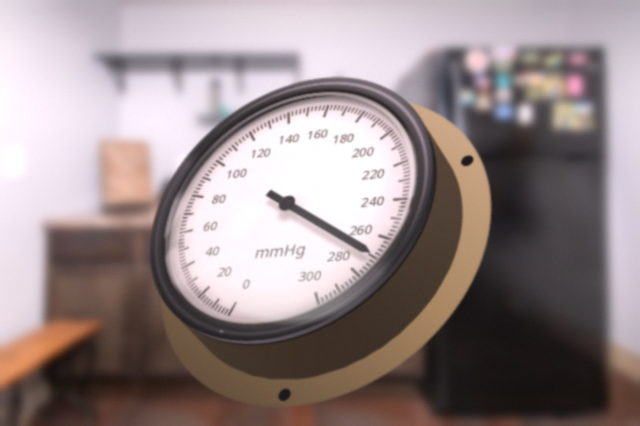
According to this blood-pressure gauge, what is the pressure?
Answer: 270 mmHg
